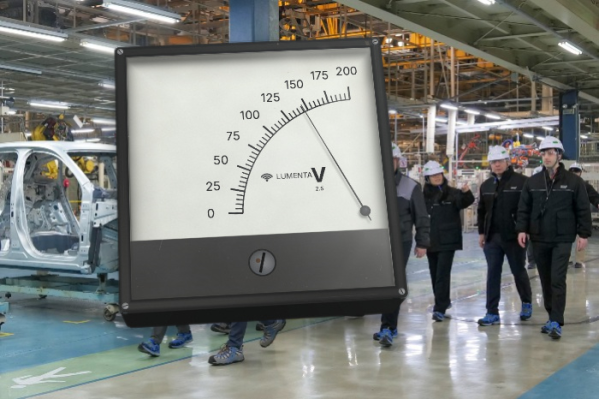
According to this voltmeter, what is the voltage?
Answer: 145 V
